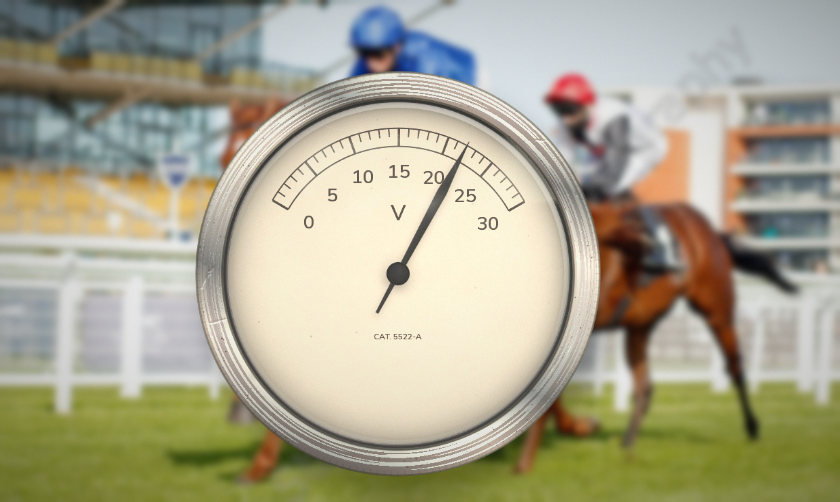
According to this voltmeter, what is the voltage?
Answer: 22 V
